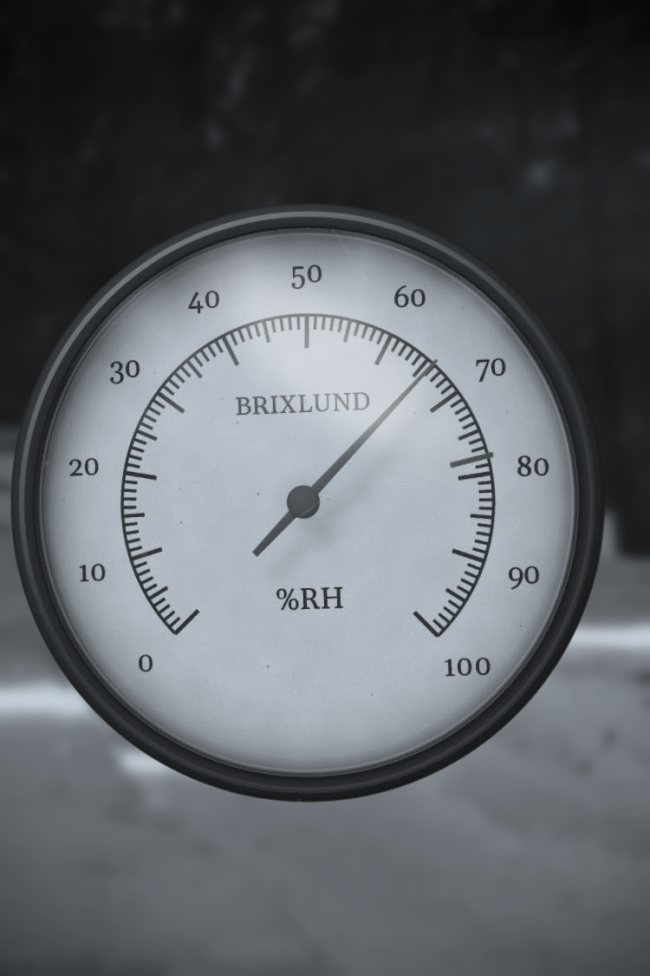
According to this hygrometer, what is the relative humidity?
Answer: 66 %
